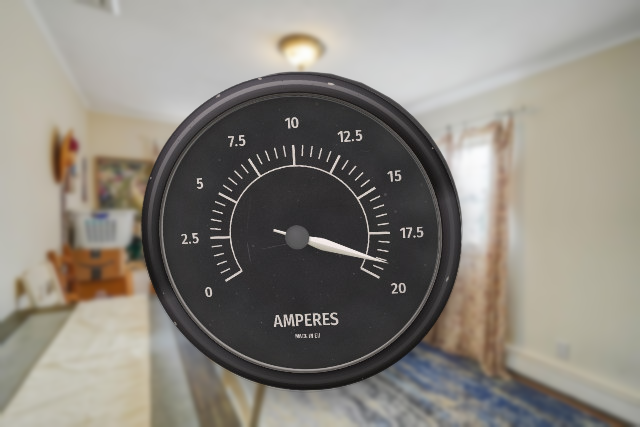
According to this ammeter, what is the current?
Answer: 19 A
